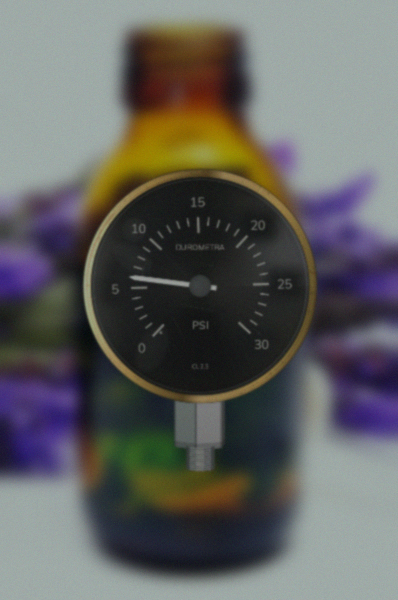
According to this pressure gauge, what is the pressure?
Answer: 6 psi
